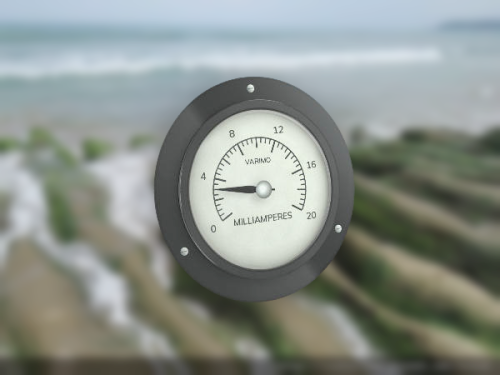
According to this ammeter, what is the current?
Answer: 3 mA
